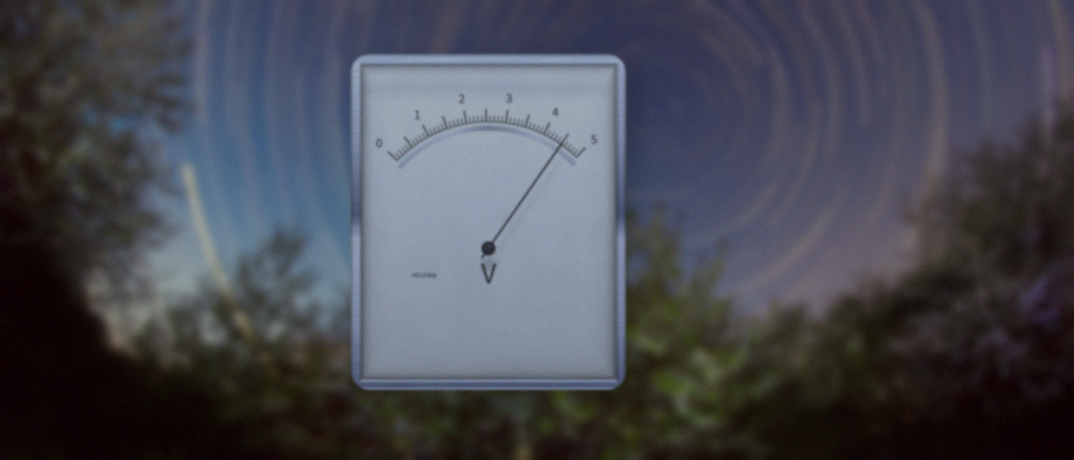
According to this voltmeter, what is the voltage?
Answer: 4.5 V
